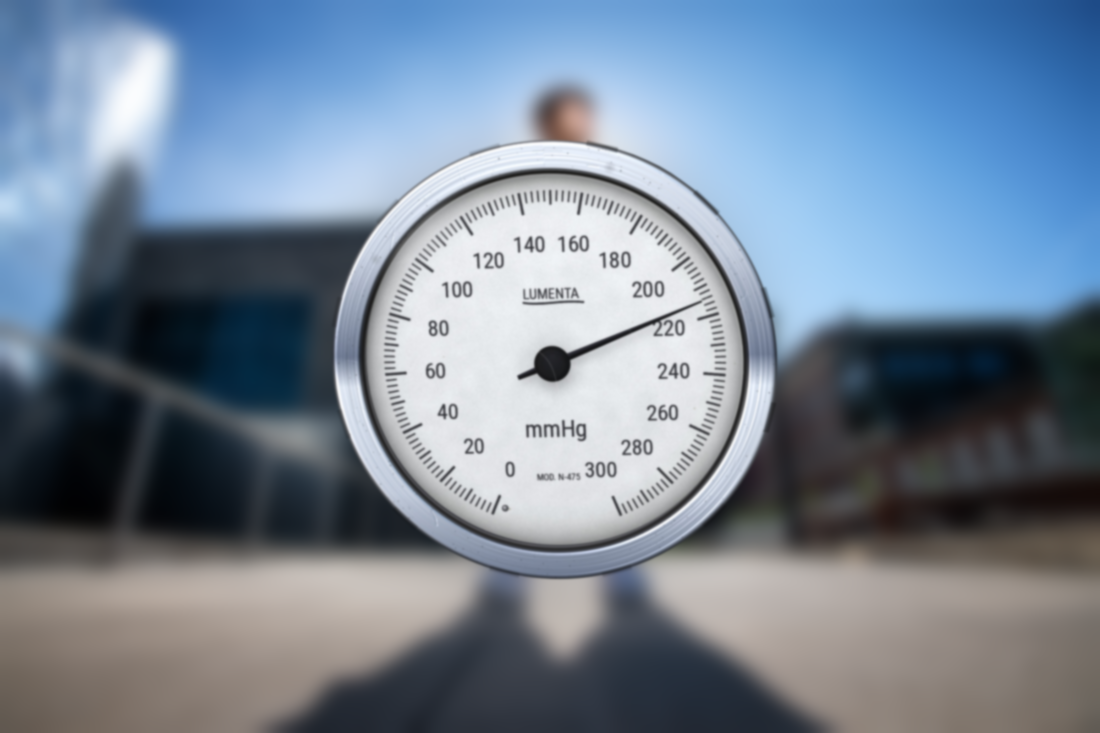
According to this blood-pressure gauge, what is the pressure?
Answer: 214 mmHg
